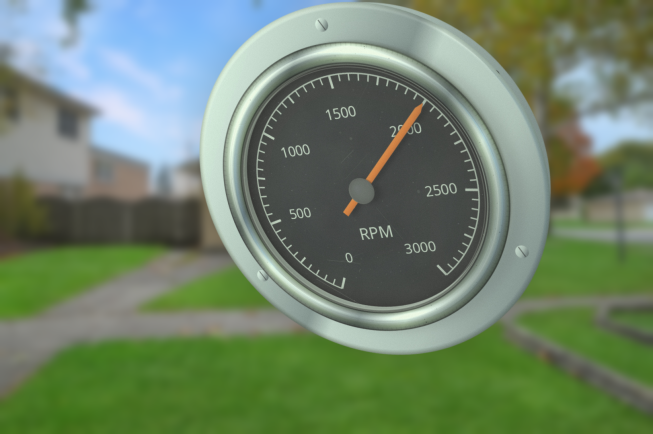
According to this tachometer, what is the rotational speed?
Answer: 2000 rpm
